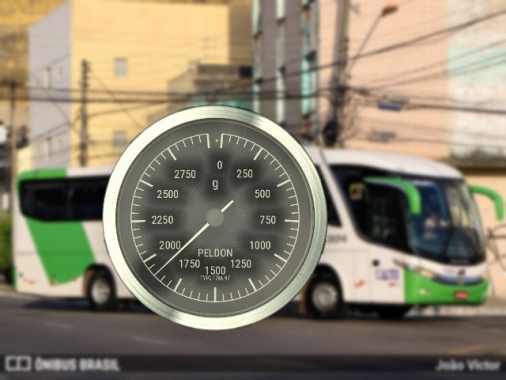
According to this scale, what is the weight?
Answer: 1900 g
